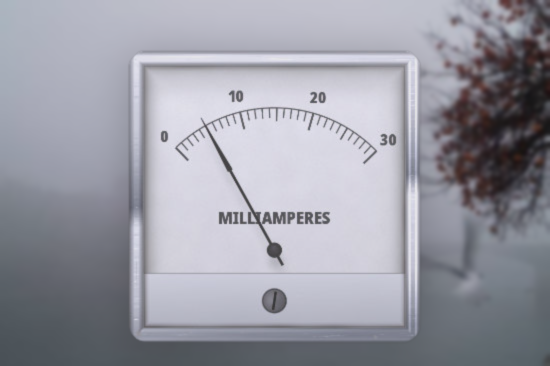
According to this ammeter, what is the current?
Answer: 5 mA
